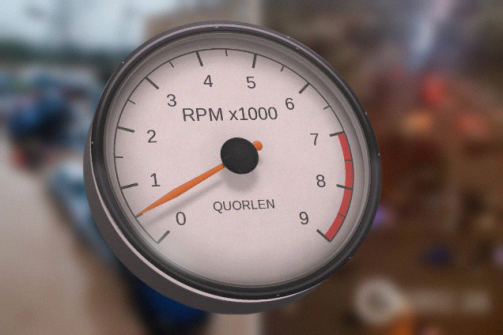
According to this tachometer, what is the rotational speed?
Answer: 500 rpm
